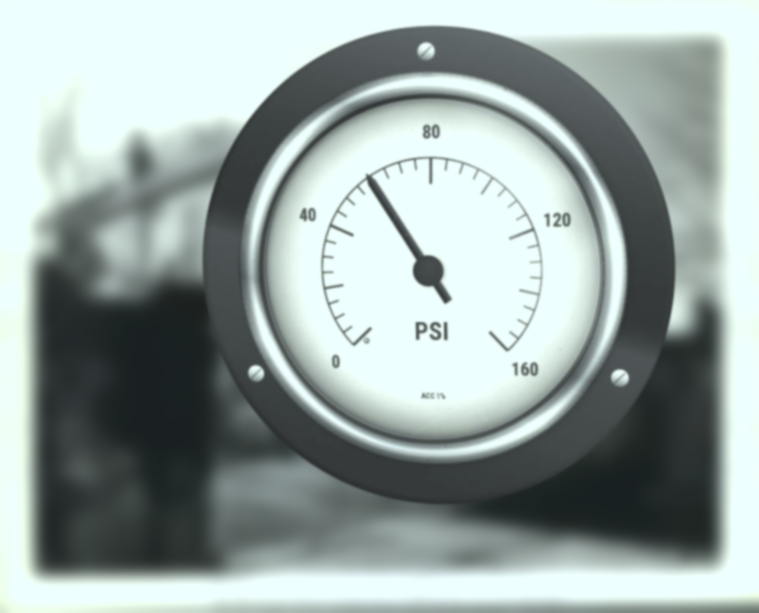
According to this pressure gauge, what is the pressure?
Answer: 60 psi
